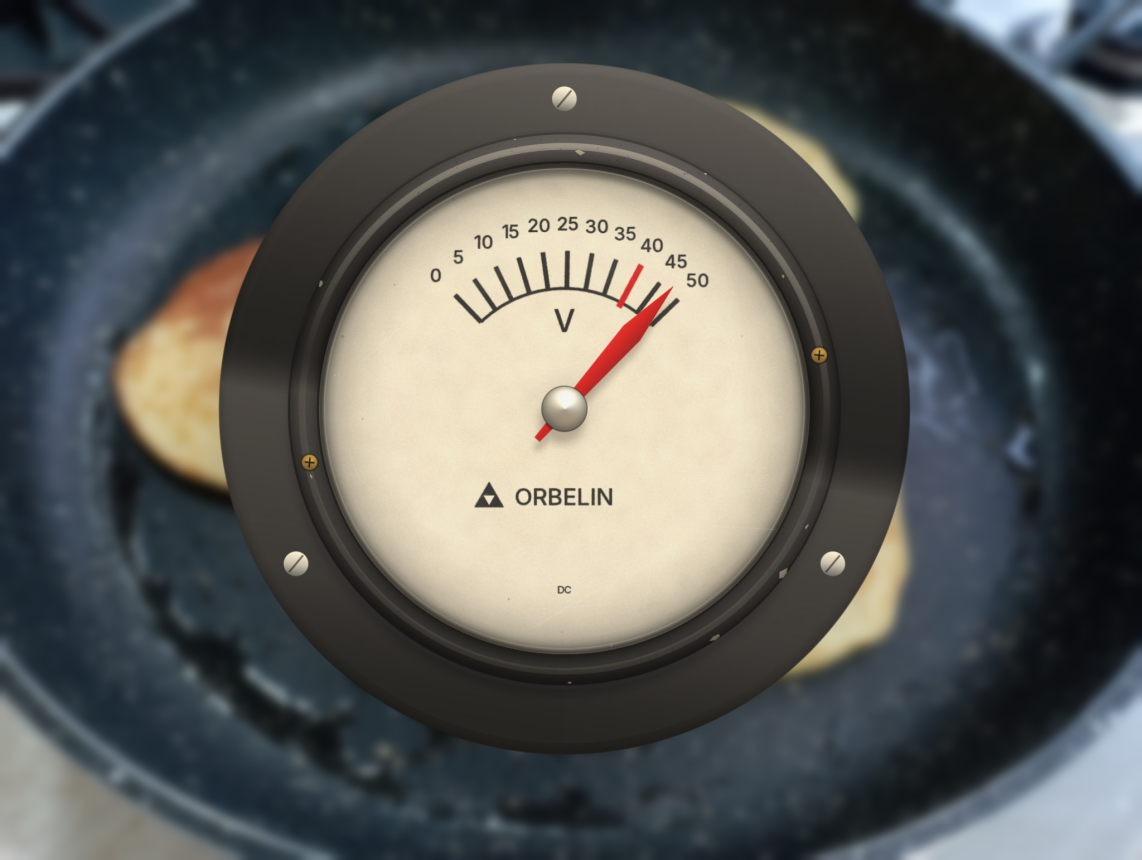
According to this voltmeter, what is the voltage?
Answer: 47.5 V
